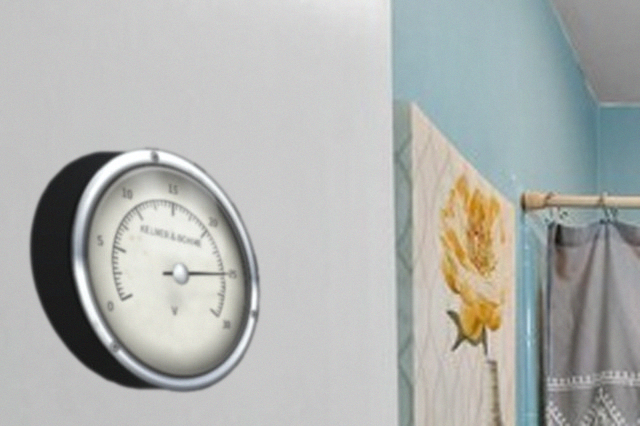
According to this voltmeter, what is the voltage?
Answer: 25 V
